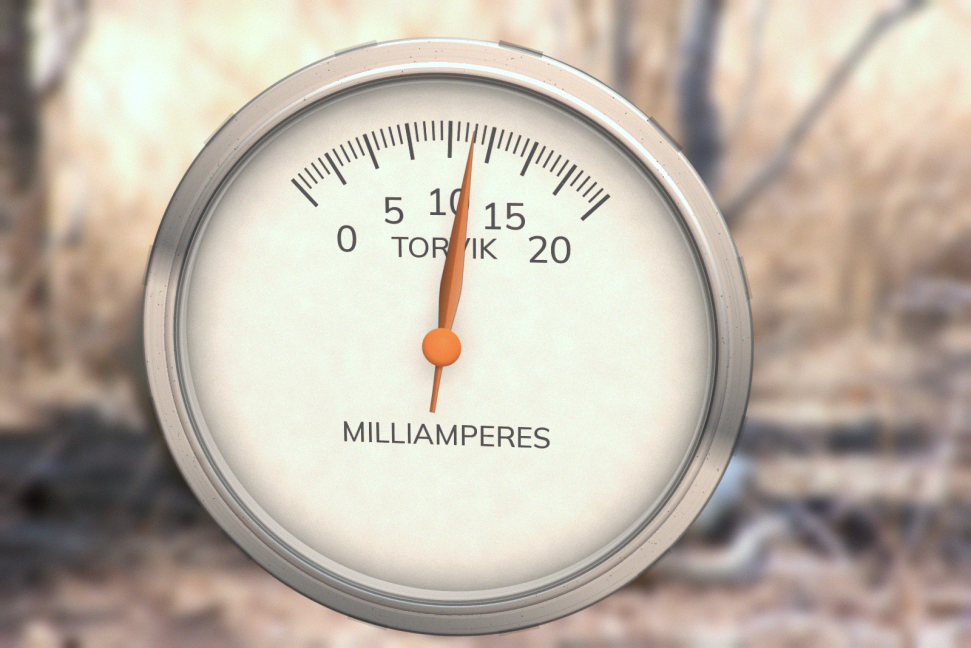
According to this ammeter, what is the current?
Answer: 11.5 mA
